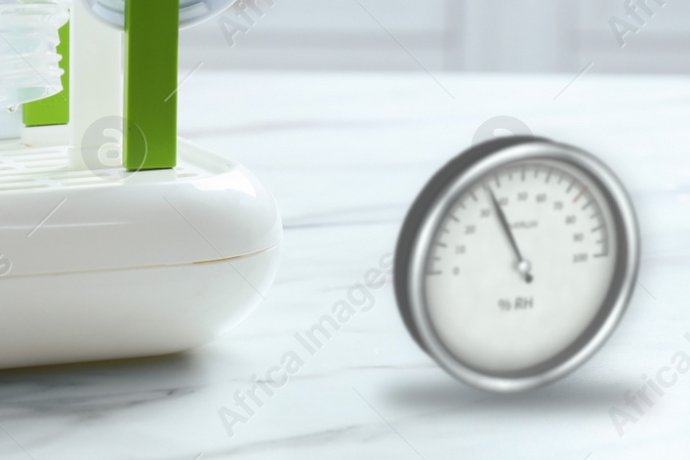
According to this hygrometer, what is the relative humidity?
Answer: 35 %
